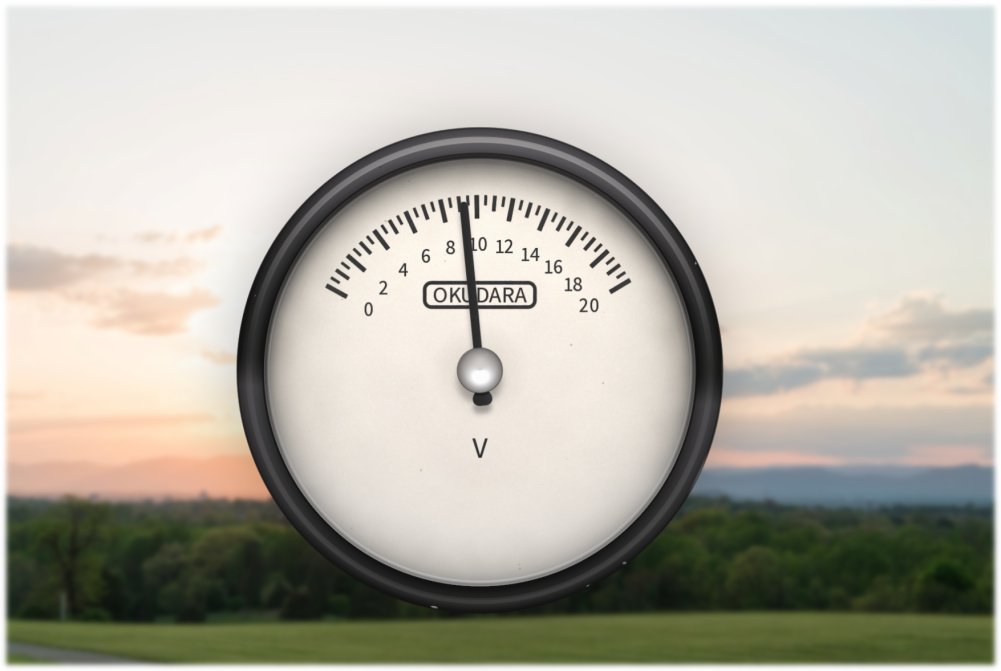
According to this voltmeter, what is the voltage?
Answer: 9.25 V
